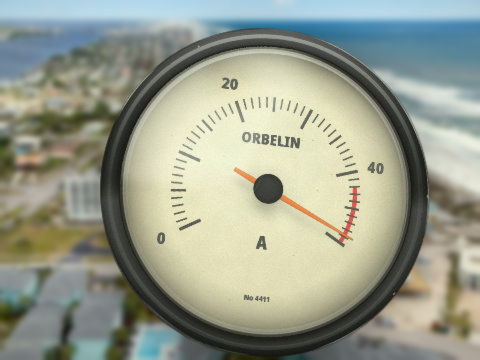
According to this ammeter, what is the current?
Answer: 49 A
